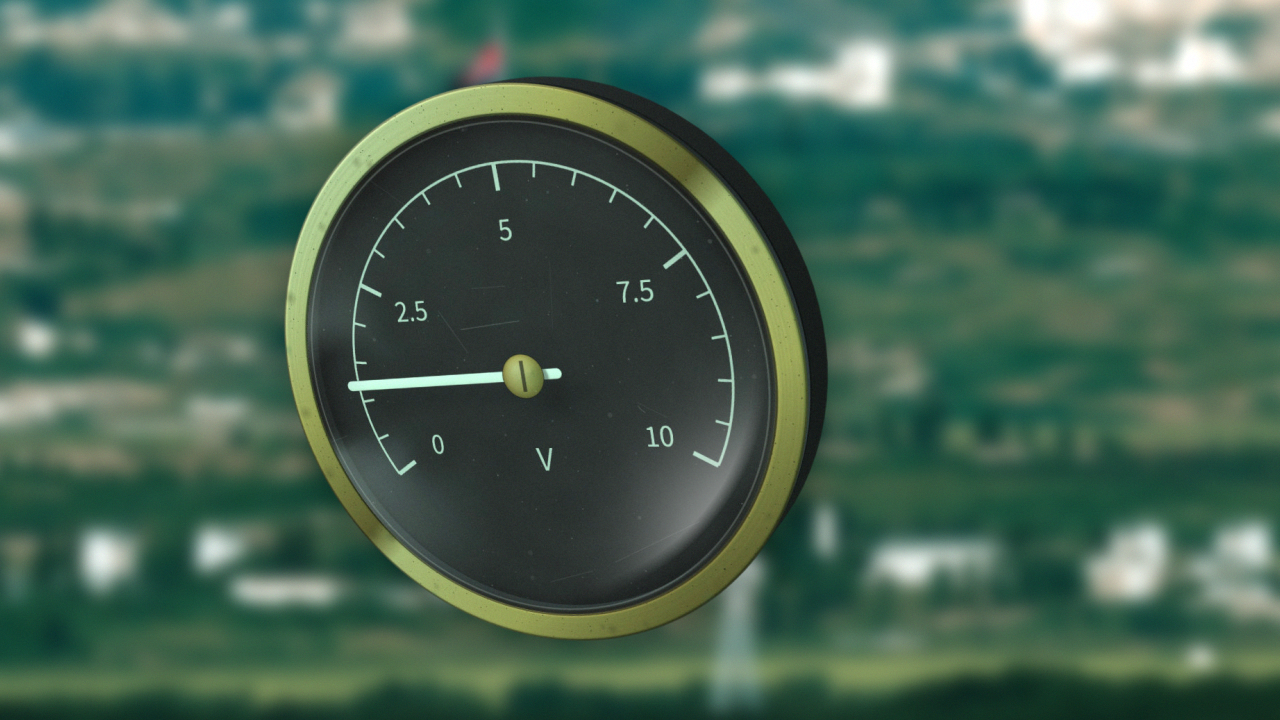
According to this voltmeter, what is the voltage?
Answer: 1.25 V
